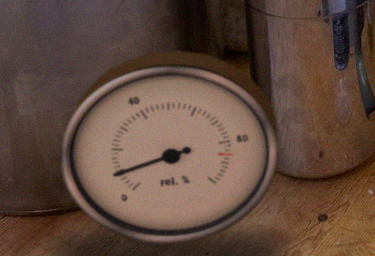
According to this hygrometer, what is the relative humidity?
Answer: 10 %
